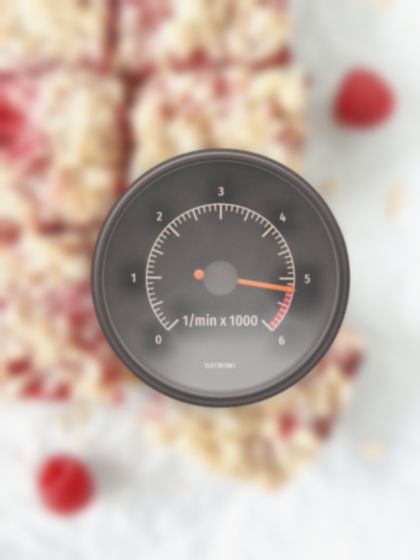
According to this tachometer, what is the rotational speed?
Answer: 5200 rpm
